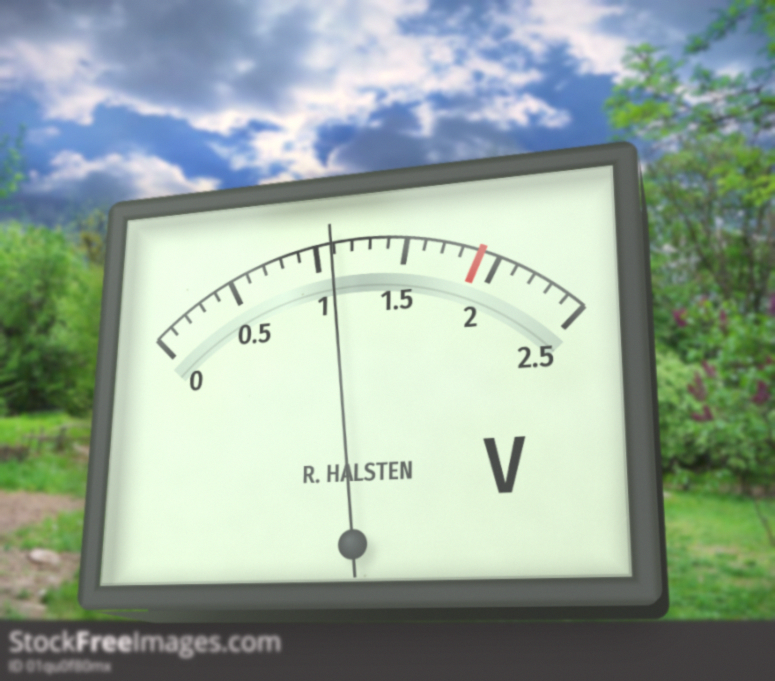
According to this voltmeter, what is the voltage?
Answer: 1.1 V
